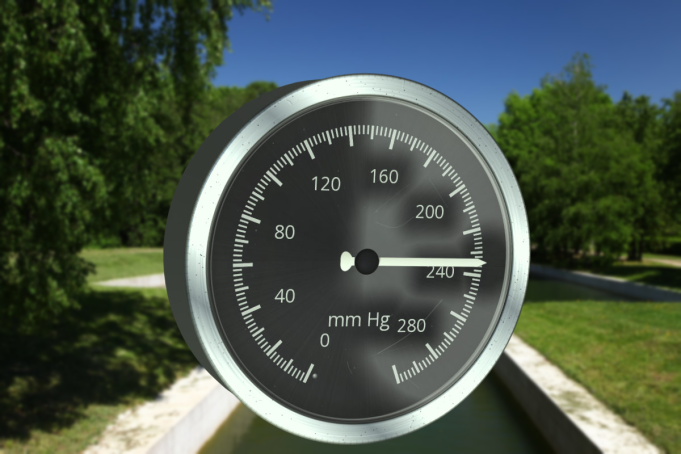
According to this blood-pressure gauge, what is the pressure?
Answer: 234 mmHg
